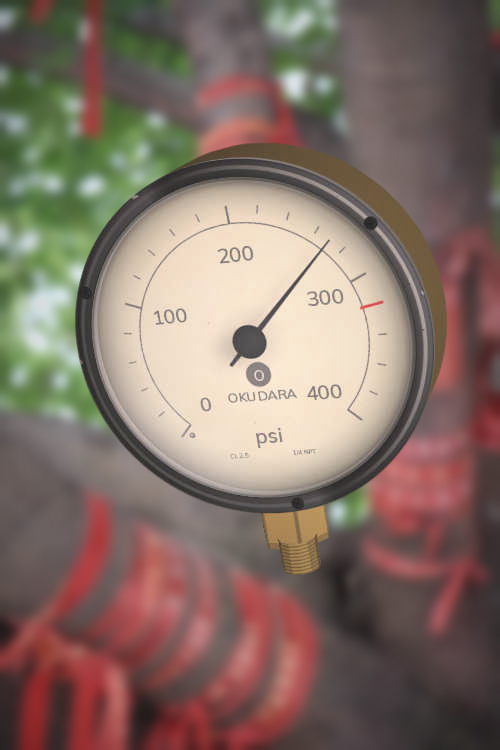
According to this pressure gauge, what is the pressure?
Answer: 270 psi
